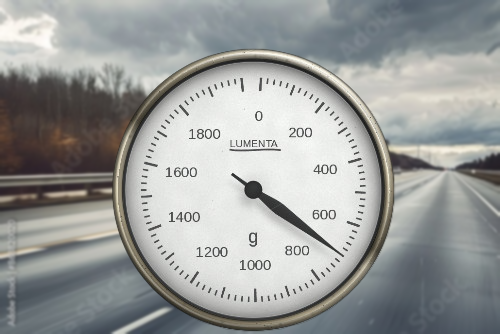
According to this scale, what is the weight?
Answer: 700 g
